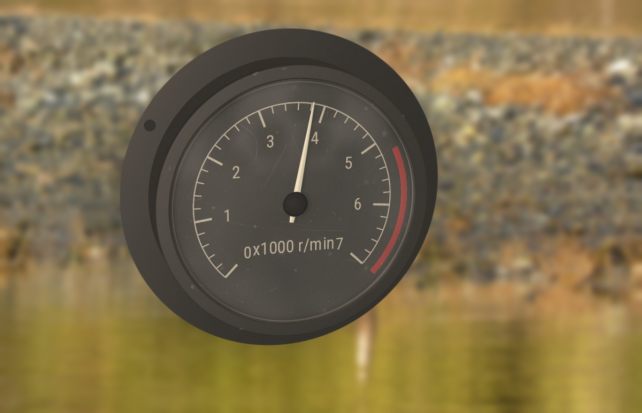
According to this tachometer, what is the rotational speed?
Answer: 3800 rpm
